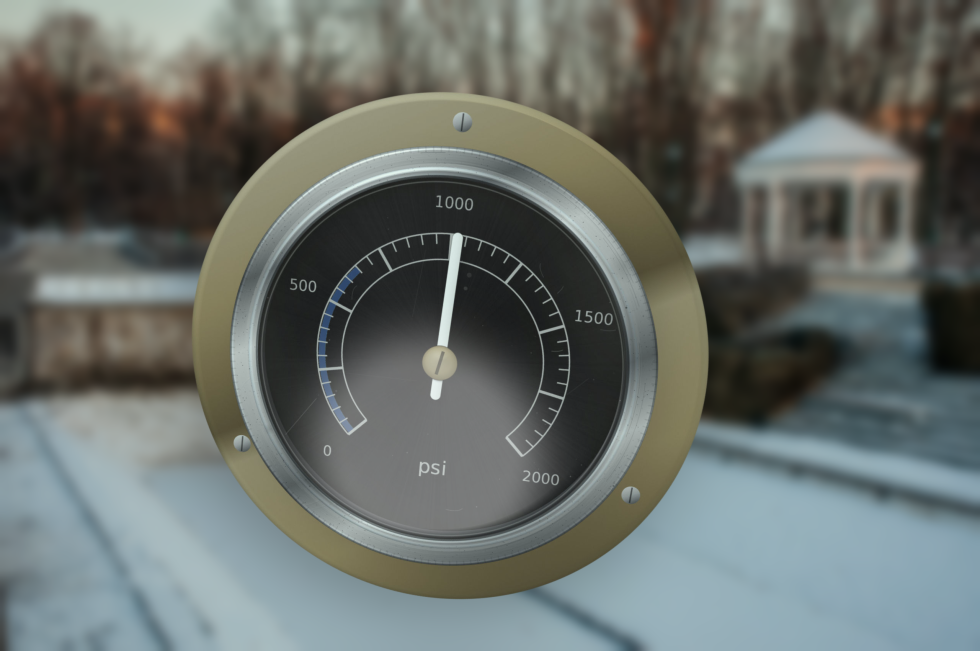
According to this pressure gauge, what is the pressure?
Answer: 1025 psi
